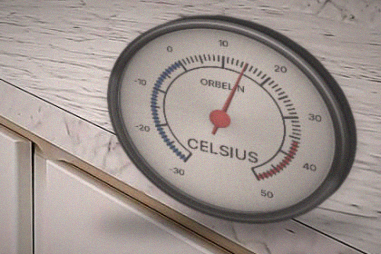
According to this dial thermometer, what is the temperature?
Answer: 15 °C
